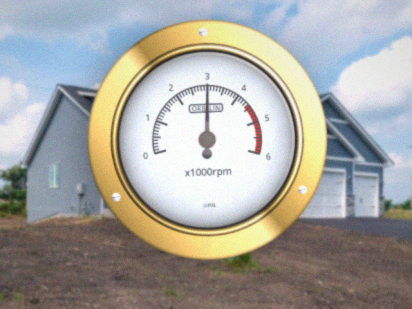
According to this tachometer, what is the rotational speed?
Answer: 3000 rpm
